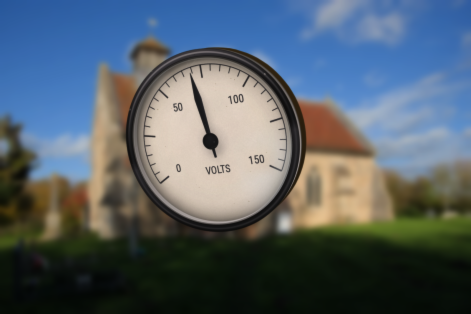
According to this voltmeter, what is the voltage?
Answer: 70 V
